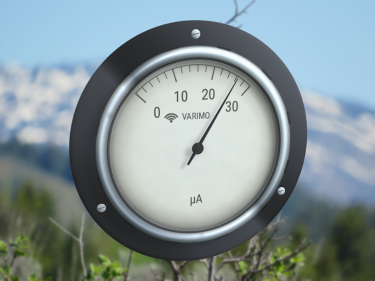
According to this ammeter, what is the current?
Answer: 26 µA
